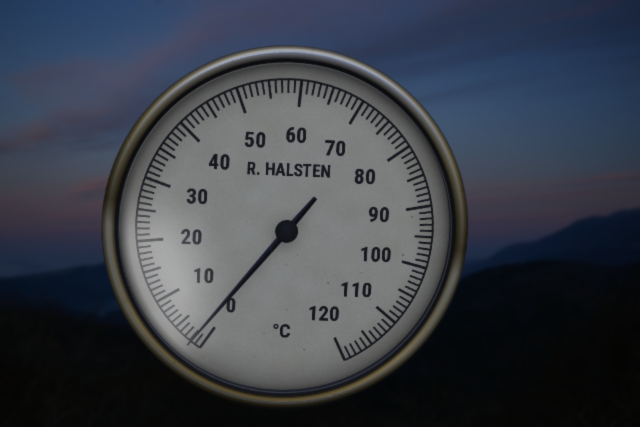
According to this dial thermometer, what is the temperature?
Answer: 2 °C
